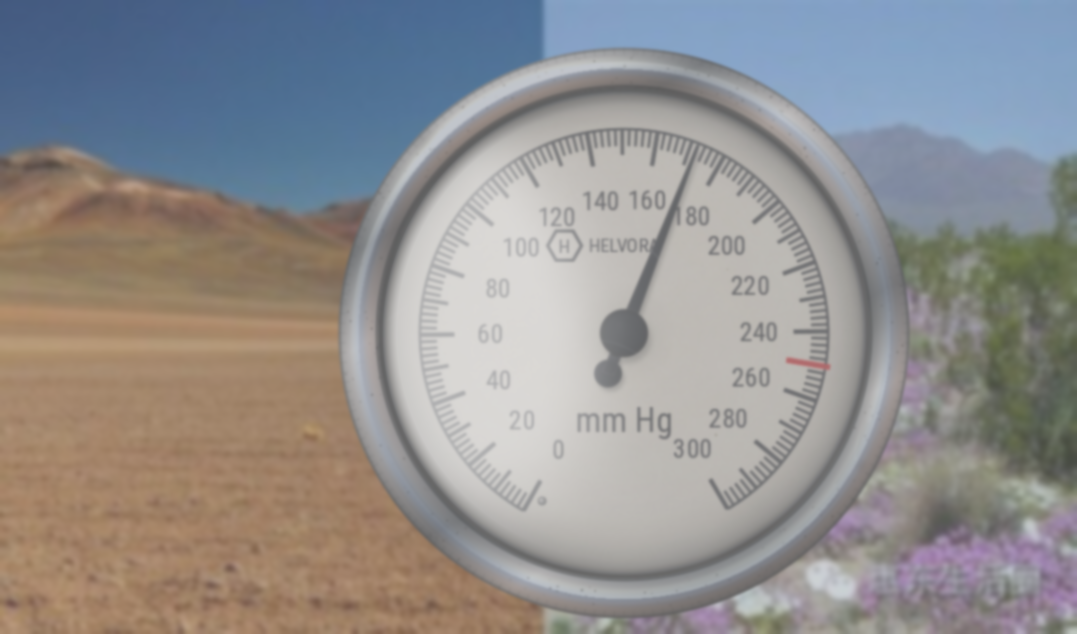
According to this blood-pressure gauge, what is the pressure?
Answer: 172 mmHg
